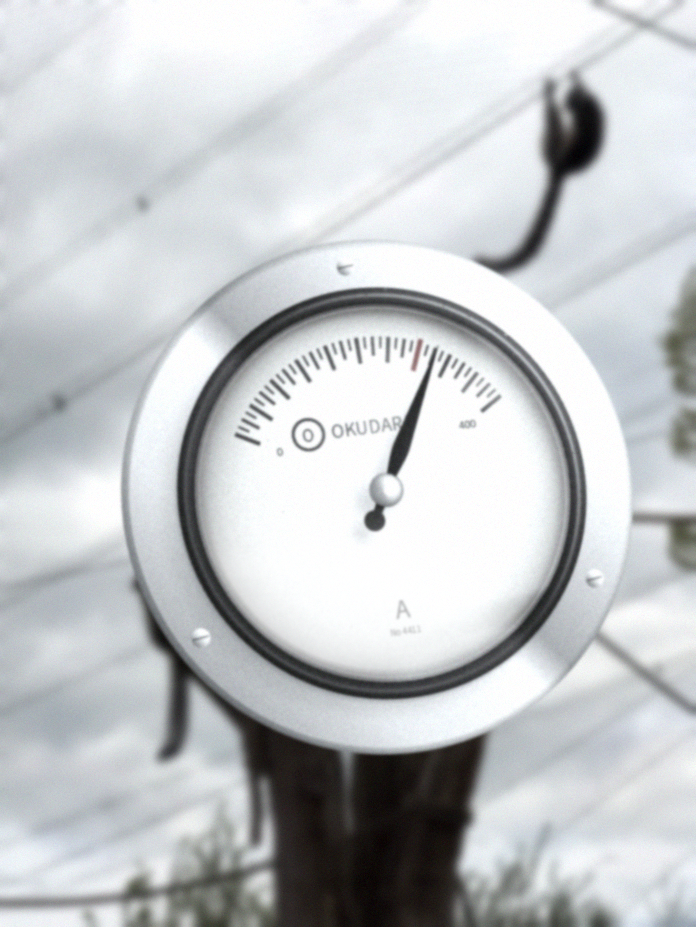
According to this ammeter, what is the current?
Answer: 300 A
